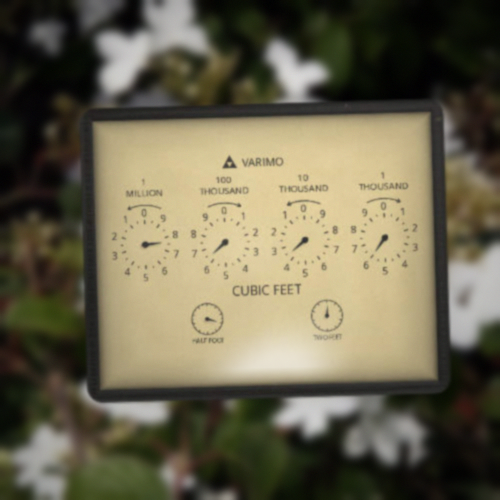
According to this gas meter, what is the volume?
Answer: 763600 ft³
